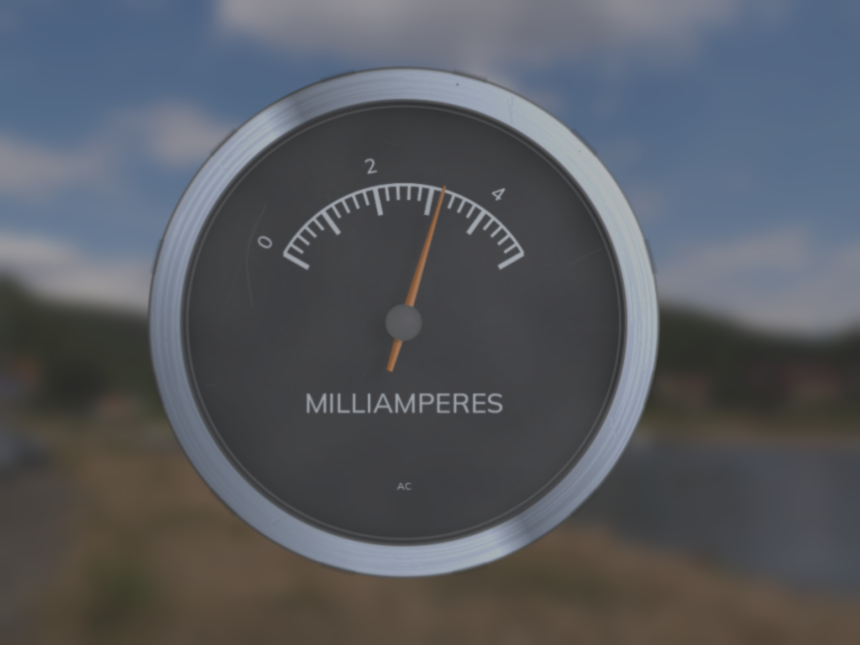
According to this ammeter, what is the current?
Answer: 3.2 mA
